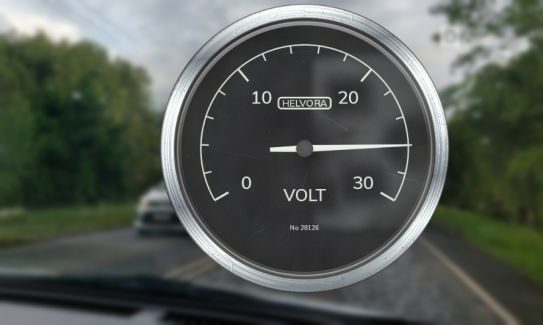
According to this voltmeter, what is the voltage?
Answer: 26 V
